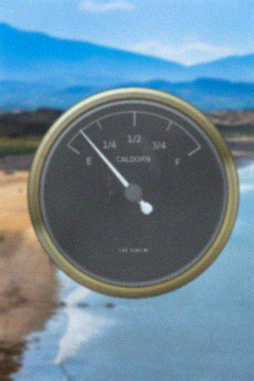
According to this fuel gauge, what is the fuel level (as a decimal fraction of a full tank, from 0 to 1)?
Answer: 0.125
